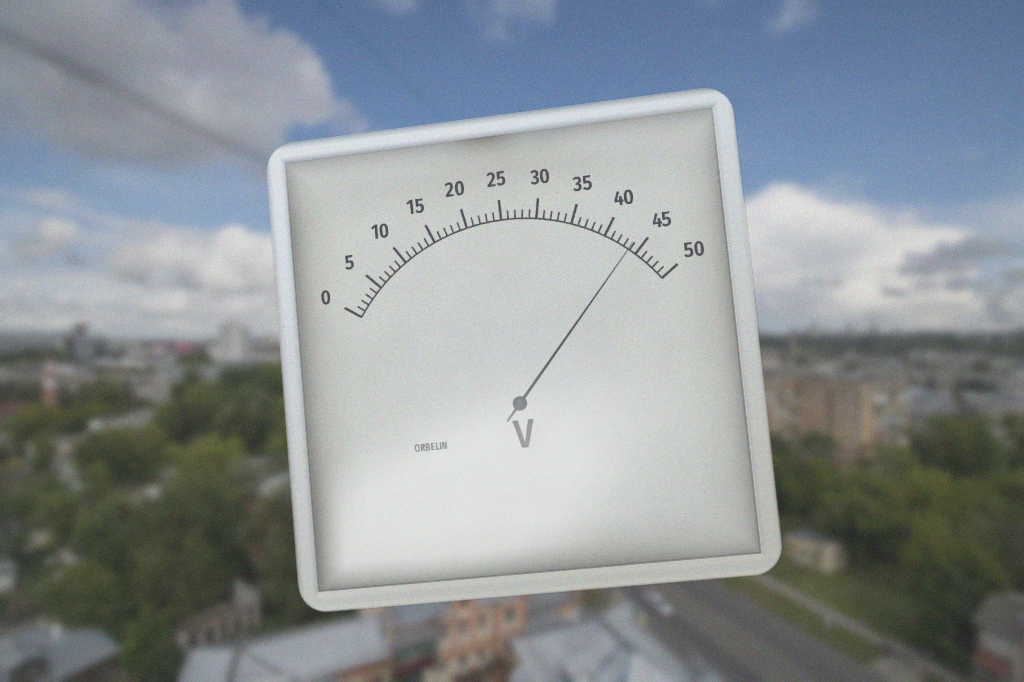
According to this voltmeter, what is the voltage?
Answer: 44 V
